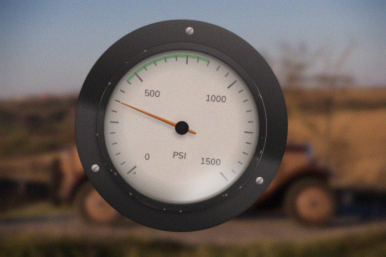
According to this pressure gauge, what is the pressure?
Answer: 350 psi
